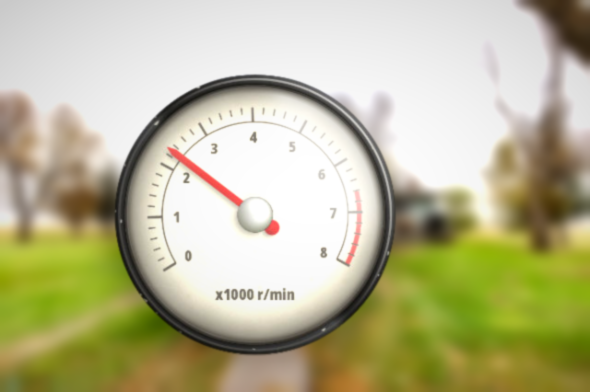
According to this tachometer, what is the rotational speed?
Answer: 2300 rpm
